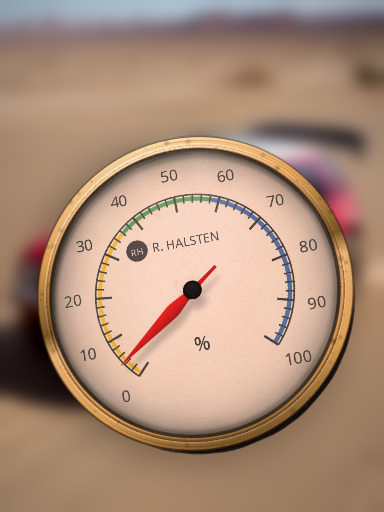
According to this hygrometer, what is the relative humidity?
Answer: 4 %
